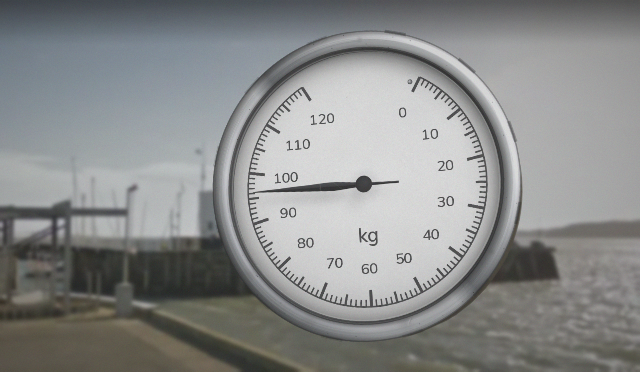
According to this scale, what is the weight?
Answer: 96 kg
